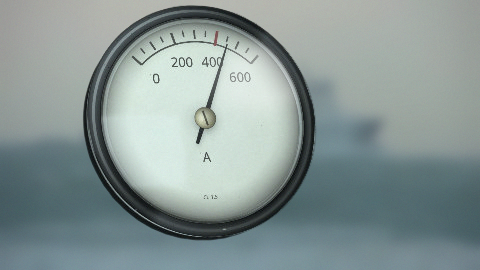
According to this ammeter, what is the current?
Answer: 450 A
